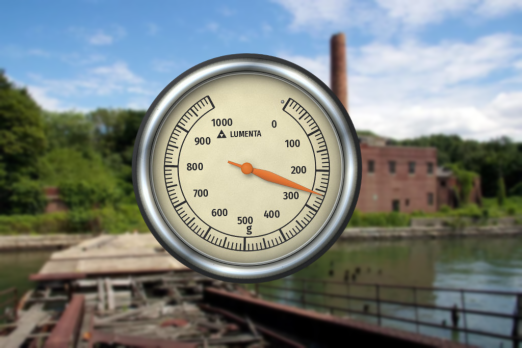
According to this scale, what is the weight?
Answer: 260 g
